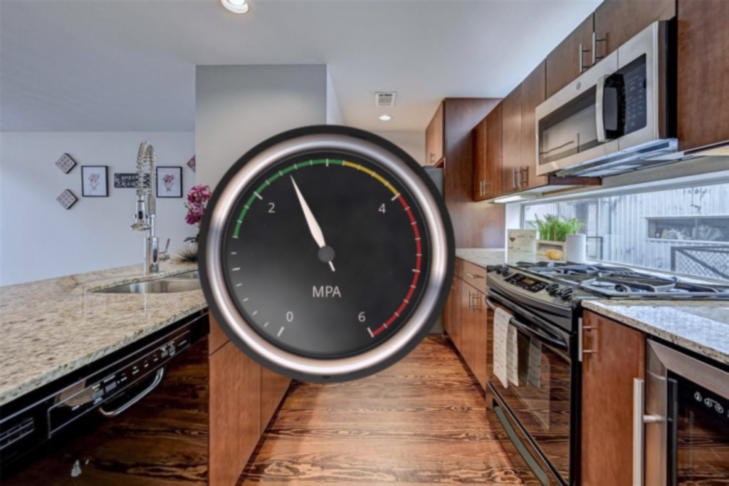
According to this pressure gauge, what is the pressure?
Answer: 2.5 MPa
